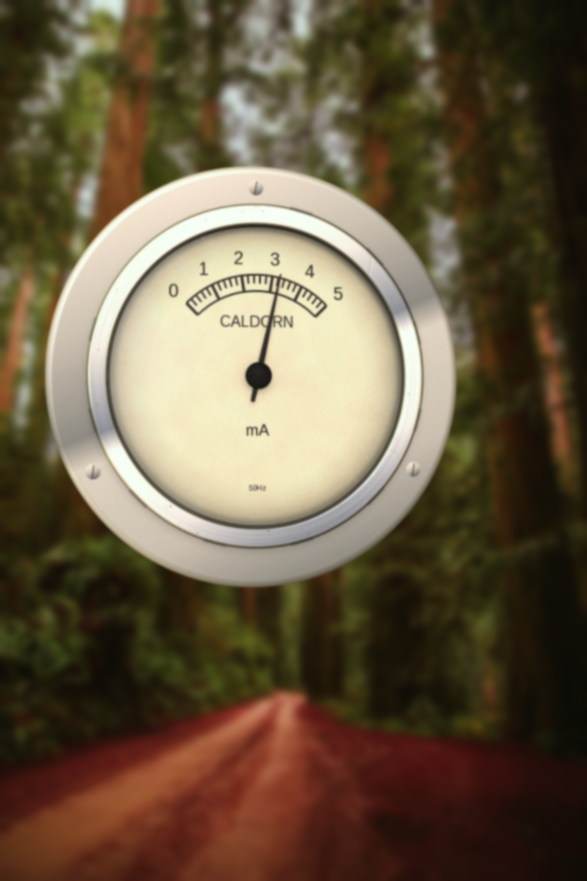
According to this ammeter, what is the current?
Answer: 3.2 mA
